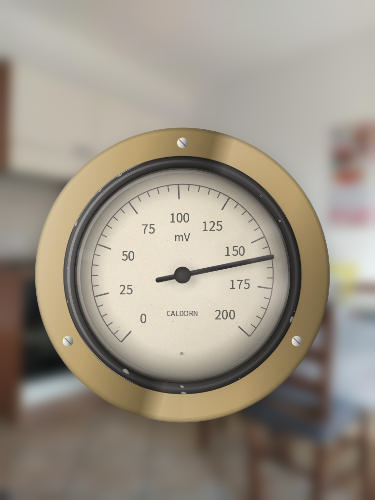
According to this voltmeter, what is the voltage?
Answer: 160 mV
